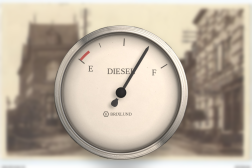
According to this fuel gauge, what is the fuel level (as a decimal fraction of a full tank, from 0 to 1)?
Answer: 0.75
